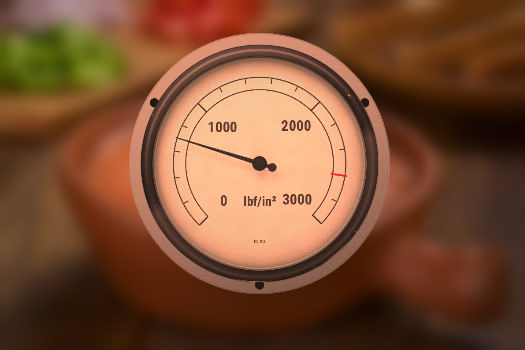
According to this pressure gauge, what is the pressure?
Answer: 700 psi
